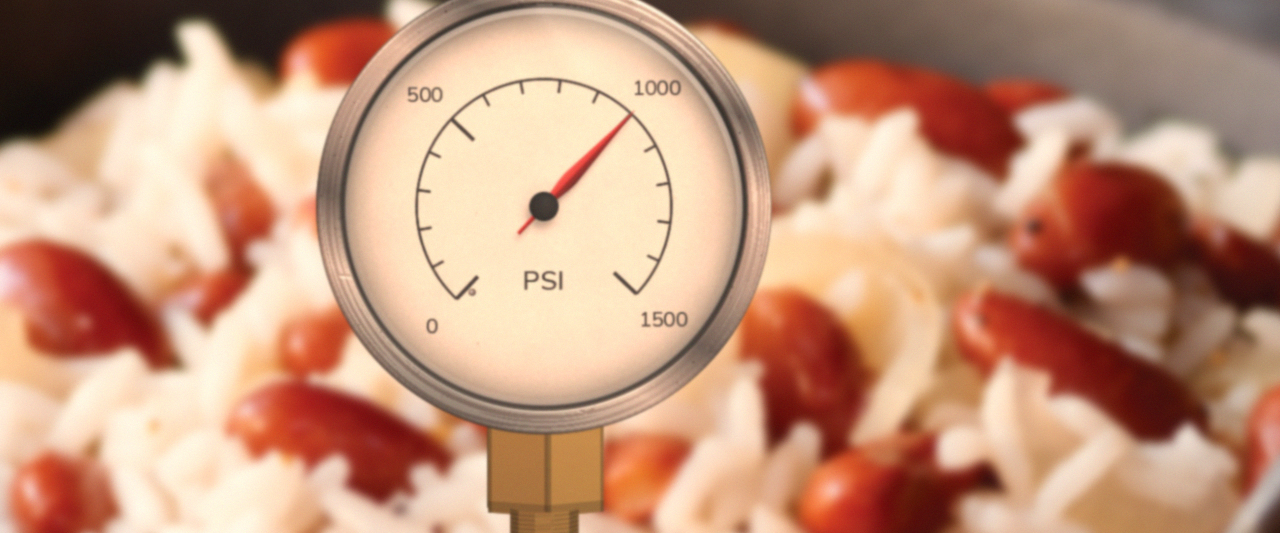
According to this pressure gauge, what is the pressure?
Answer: 1000 psi
